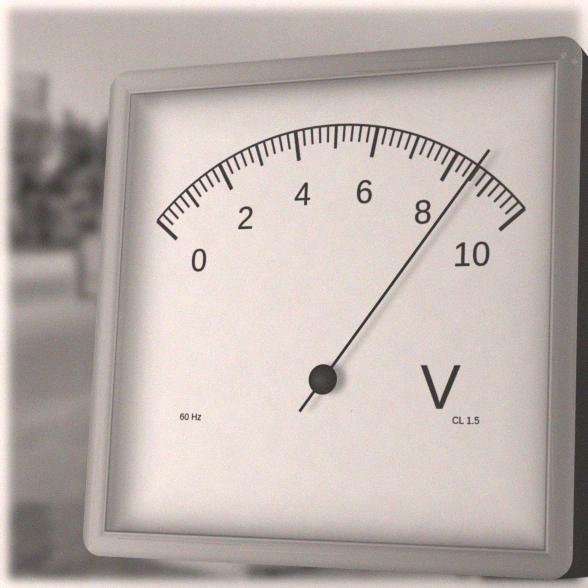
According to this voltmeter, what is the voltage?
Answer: 8.6 V
